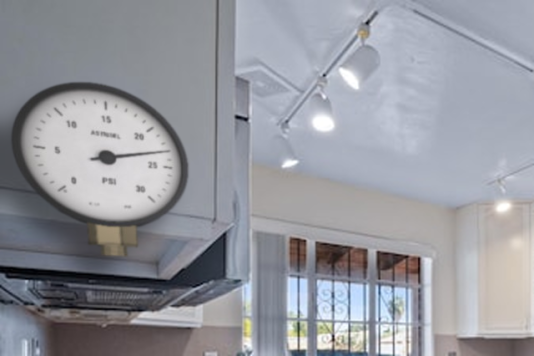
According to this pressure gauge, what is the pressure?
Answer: 23 psi
